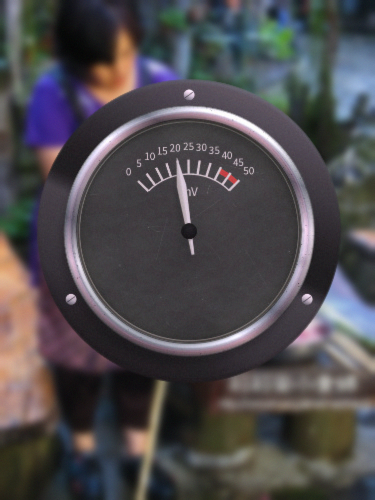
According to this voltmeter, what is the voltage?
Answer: 20 mV
